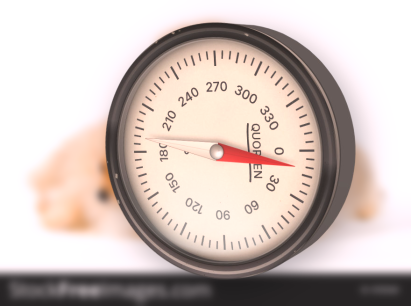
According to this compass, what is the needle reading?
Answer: 10 °
